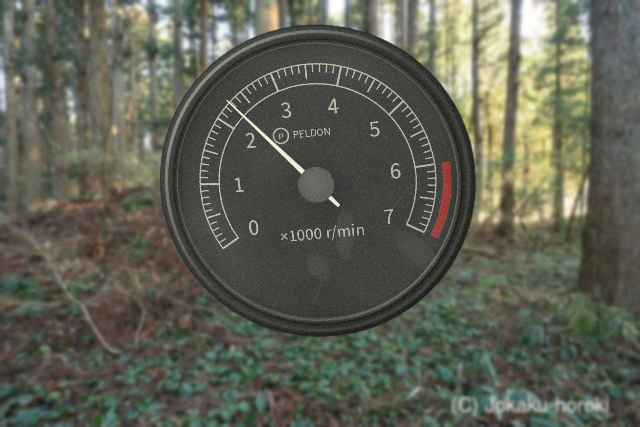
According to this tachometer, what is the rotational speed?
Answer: 2300 rpm
